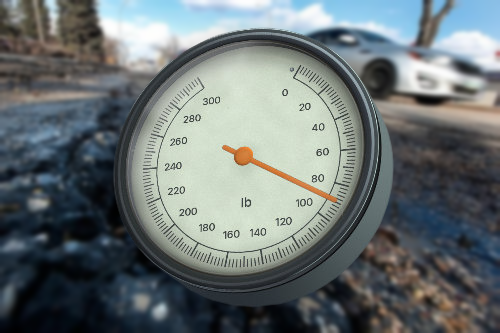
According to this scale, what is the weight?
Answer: 90 lb
